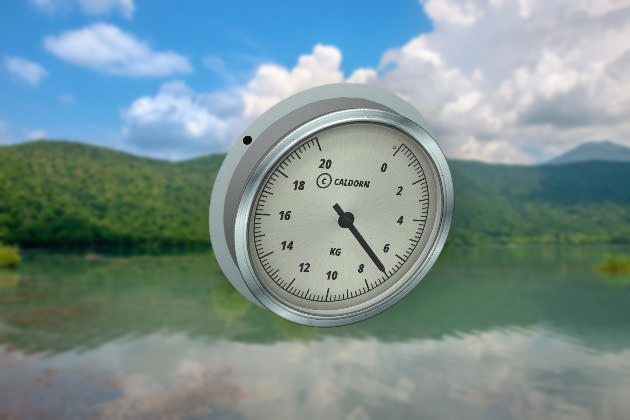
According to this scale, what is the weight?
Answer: 7 kg
